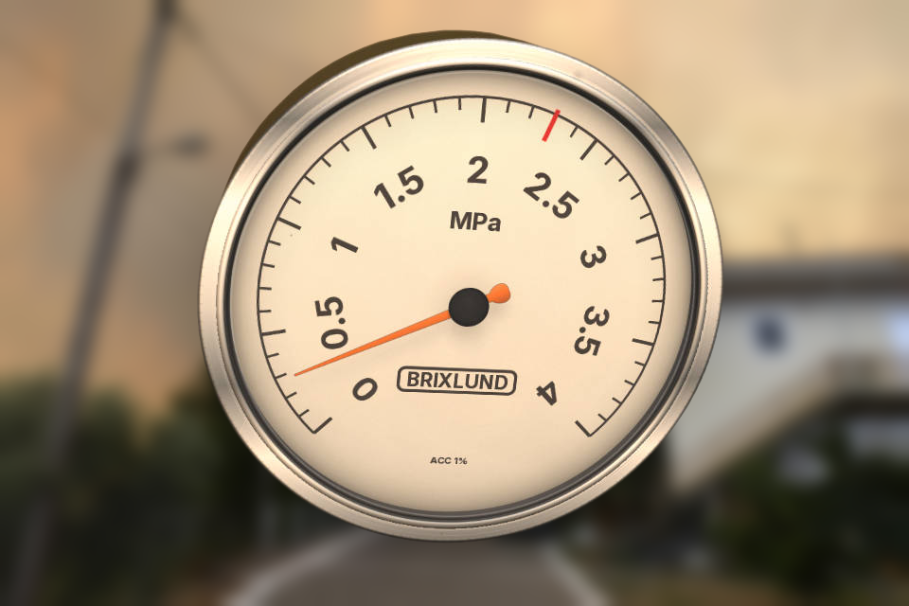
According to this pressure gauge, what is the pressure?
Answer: 0.3 MPa
